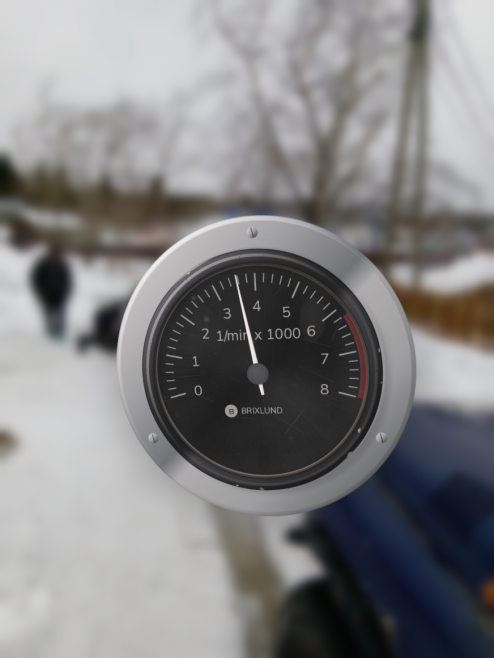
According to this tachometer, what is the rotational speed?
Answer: 3600 rpm
